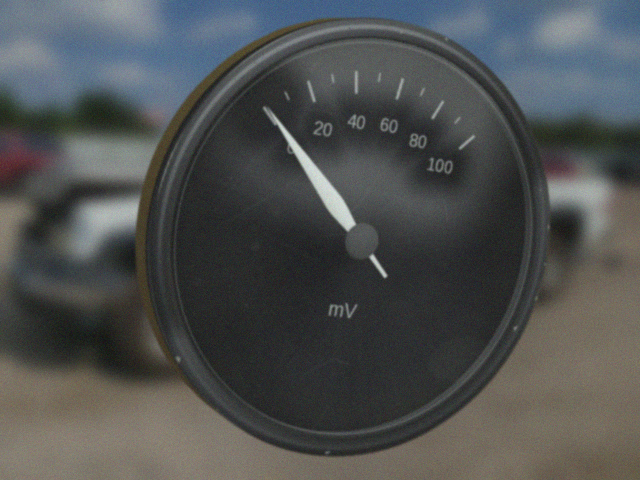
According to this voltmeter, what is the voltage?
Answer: 0 mV
